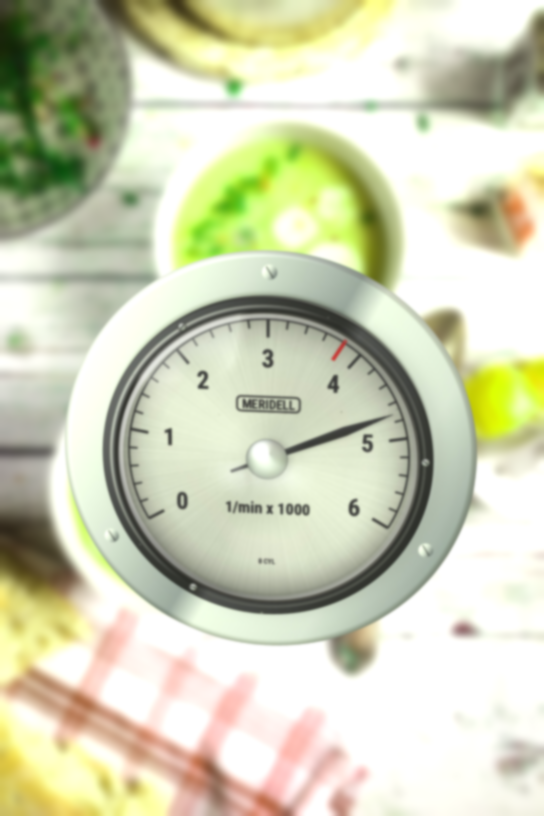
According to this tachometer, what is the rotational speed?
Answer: 4700 rpm
